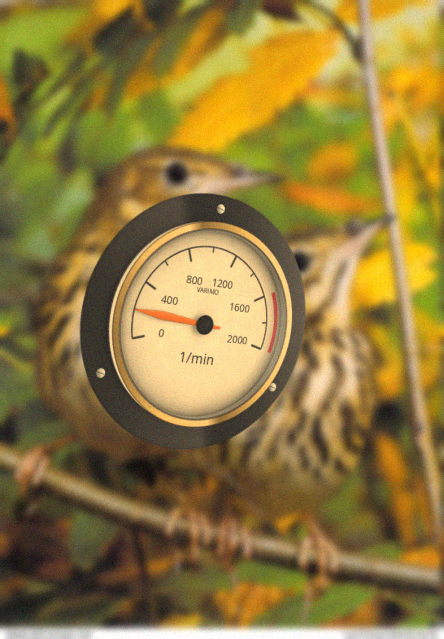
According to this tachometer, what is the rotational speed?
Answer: 200 rpm
